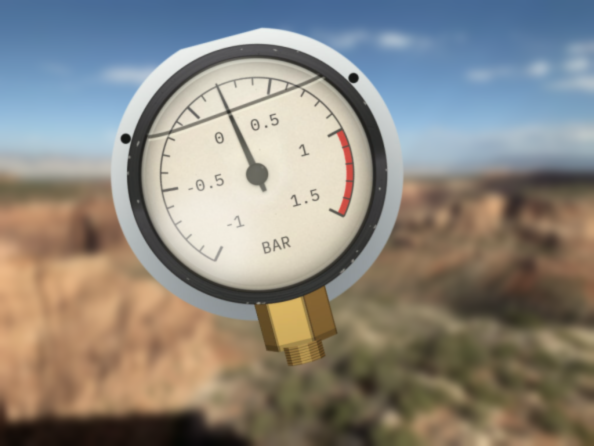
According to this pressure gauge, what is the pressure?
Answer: 0.2 bar
